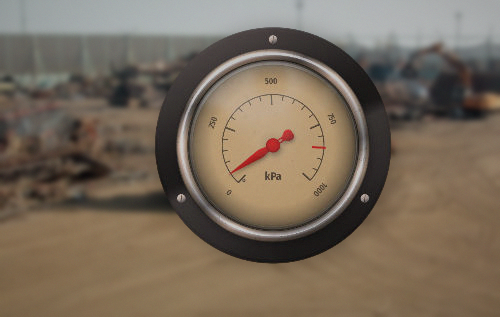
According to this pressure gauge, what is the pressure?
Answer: 50 kPa
